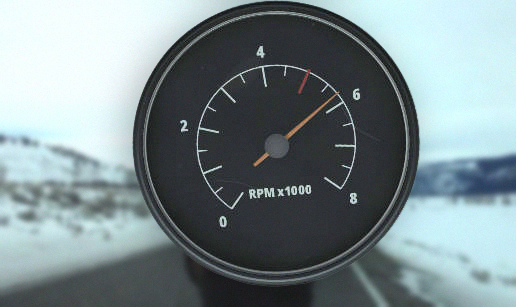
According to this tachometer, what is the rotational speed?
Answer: 5750 rpm
